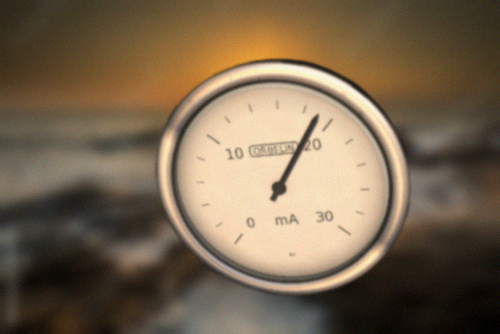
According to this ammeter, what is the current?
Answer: 19 mA
